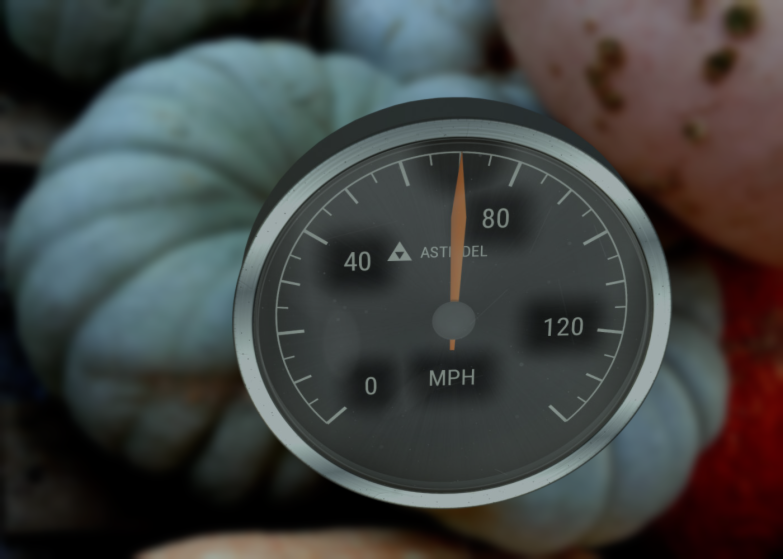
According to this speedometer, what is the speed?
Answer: 70 mph
